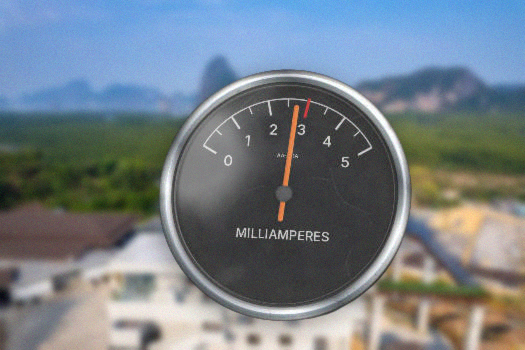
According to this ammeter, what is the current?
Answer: 2.75 mA
